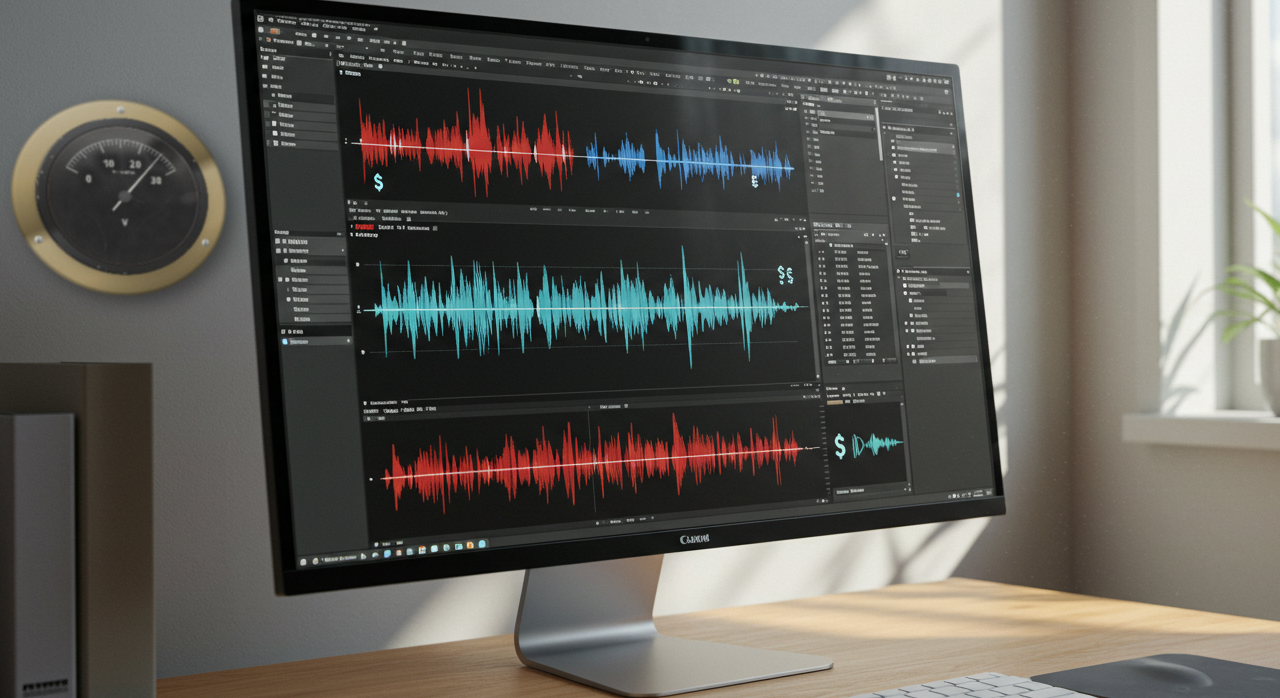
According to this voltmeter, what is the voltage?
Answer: 25 V
